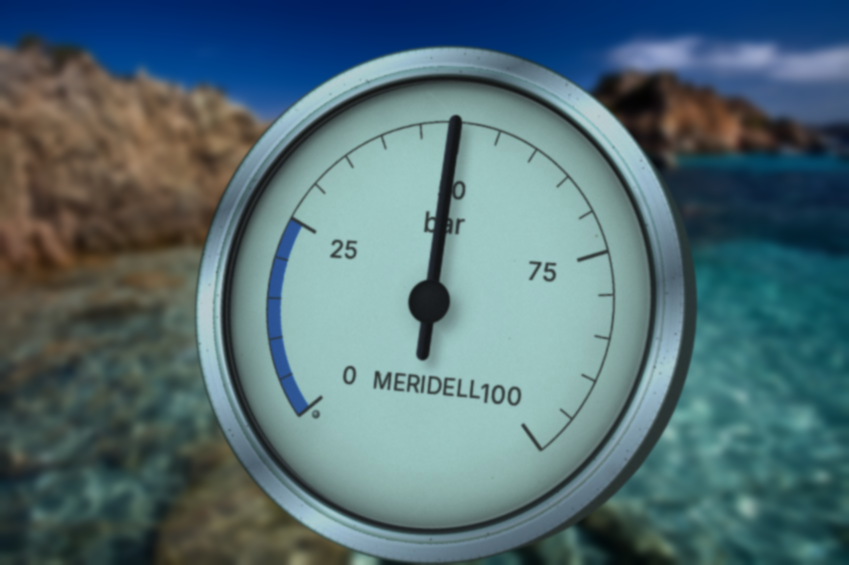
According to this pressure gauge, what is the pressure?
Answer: 50 bar
